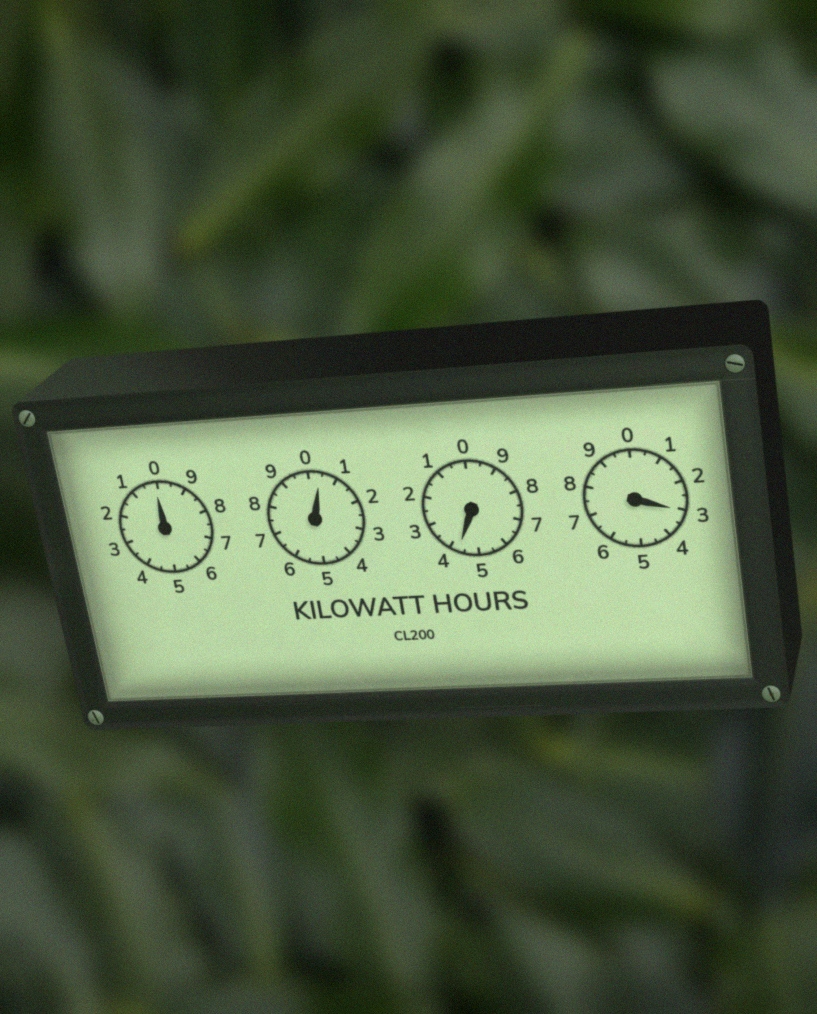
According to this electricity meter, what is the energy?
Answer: 43 kWh
